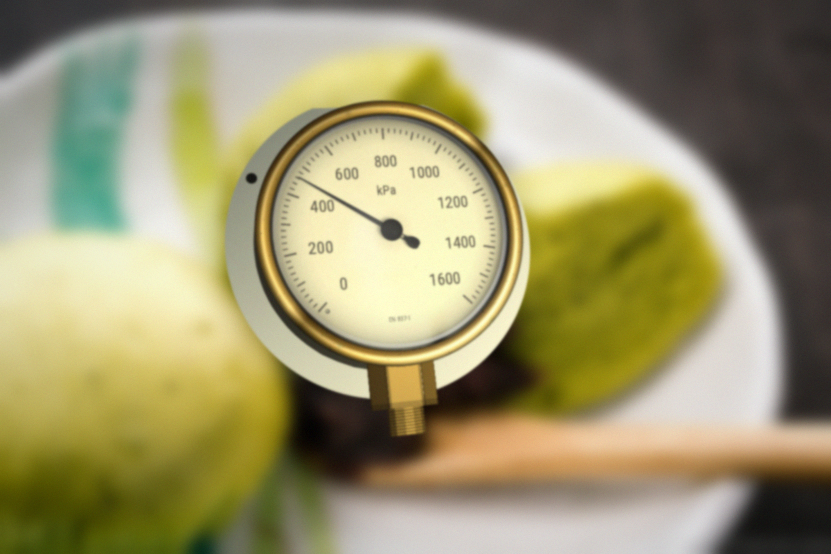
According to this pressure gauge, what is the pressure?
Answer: 460 kPa
